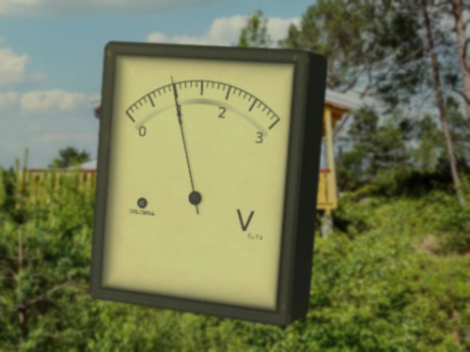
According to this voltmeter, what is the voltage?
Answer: 1 V
